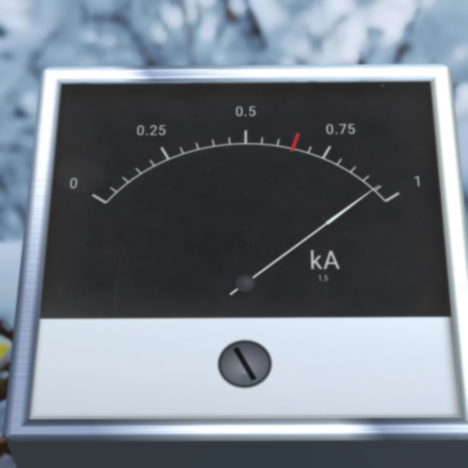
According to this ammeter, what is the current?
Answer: 0.95 kA
